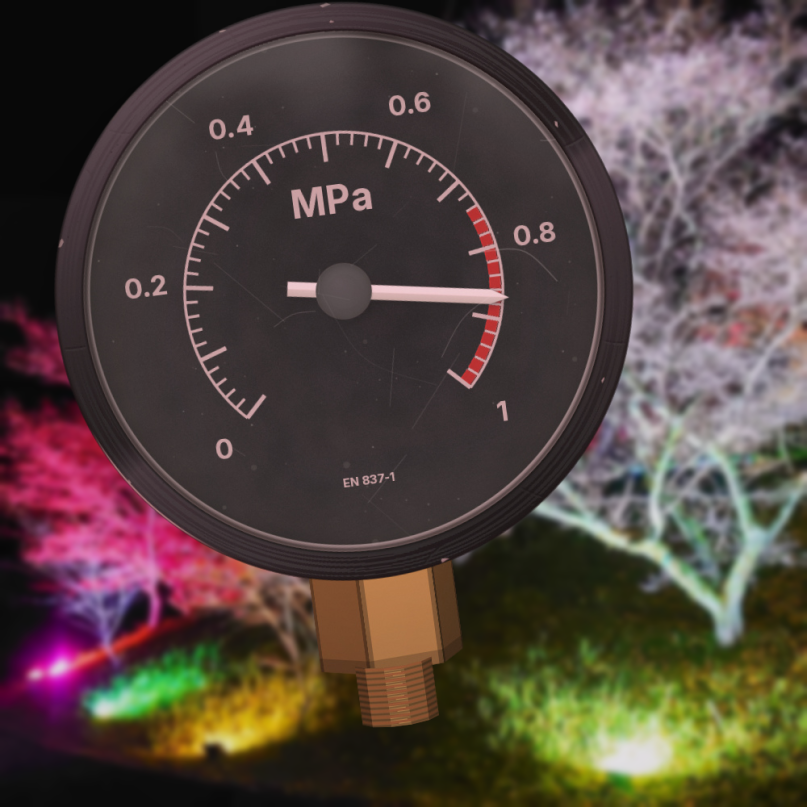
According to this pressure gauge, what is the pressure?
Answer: 0.87 MPa
